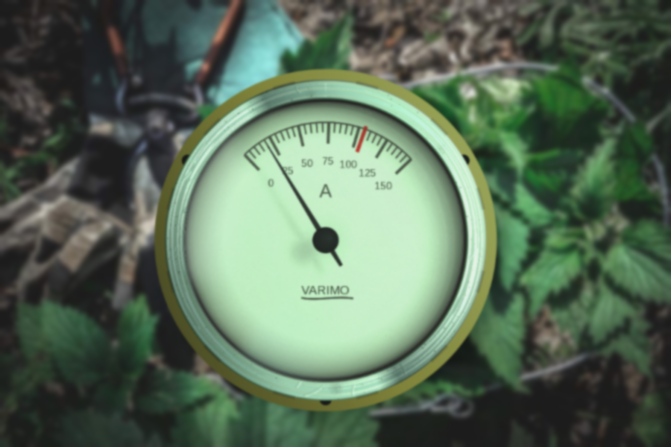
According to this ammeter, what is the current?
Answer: 20 A
